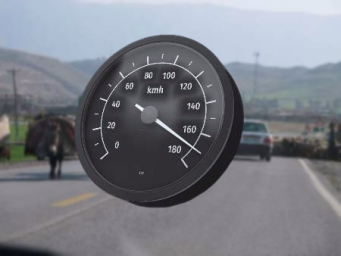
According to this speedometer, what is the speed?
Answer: 170 km/h
